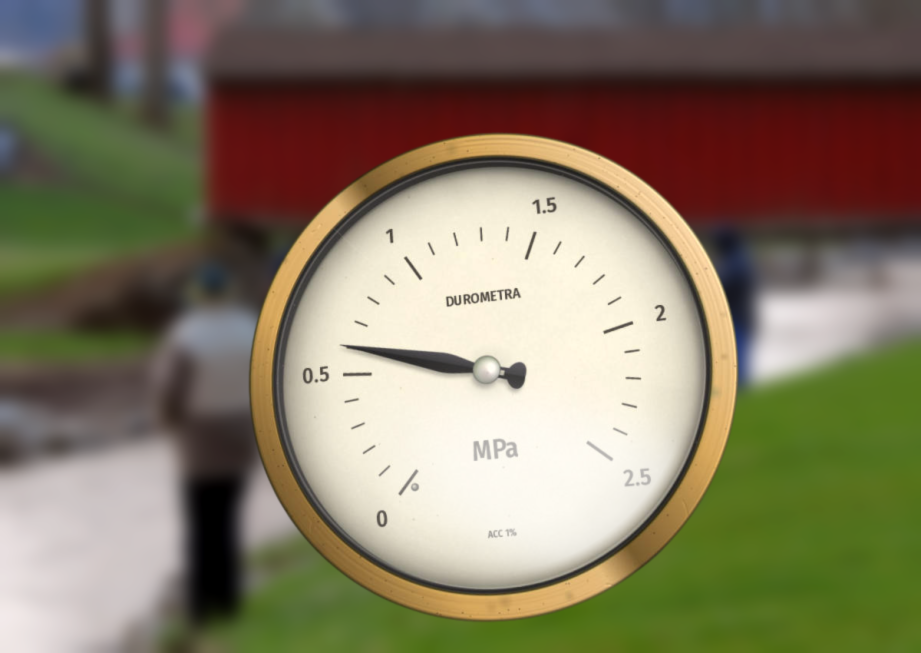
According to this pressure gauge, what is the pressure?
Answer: 0.6 MPa
